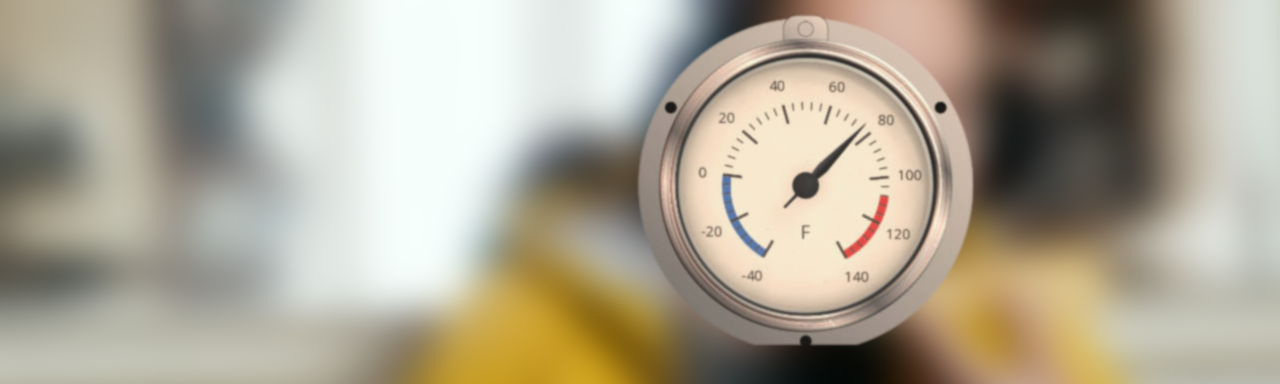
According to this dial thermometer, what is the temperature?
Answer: 76 °F
